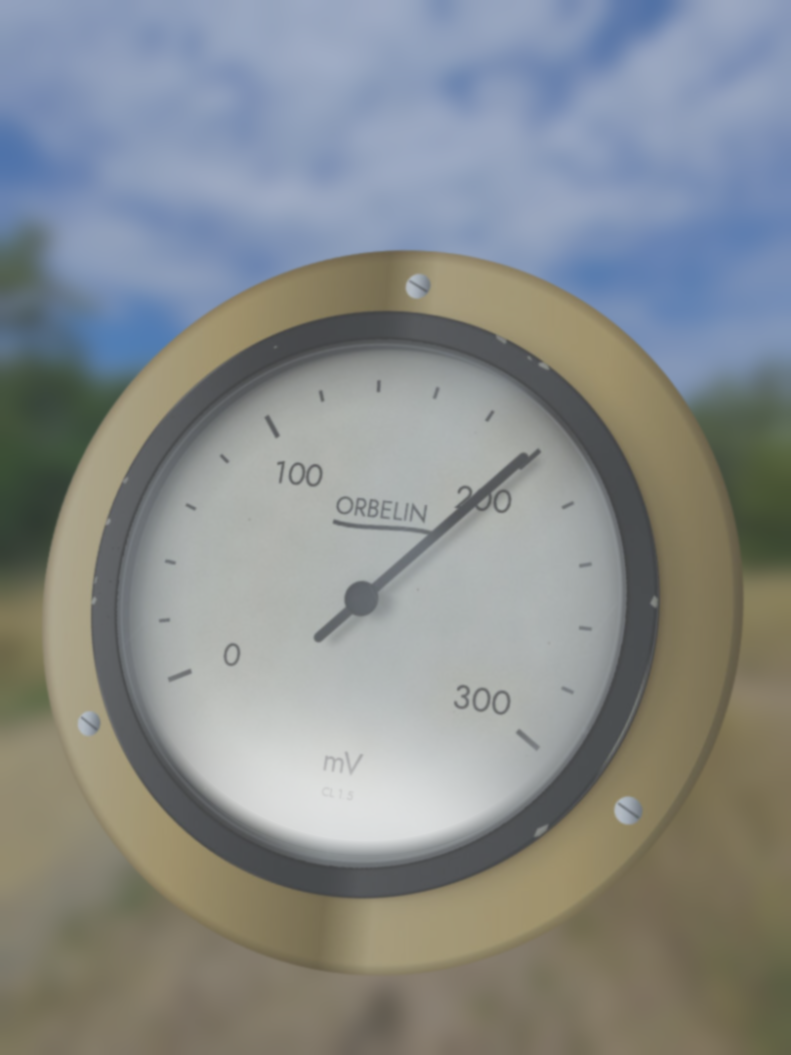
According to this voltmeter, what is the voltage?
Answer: 200 mV
